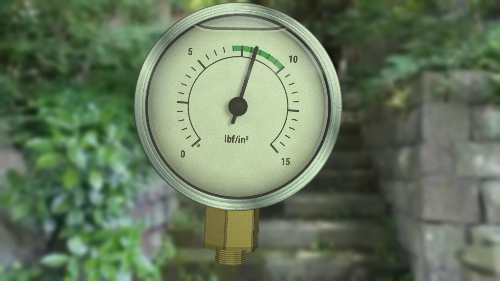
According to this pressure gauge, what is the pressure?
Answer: 8.25 psi
